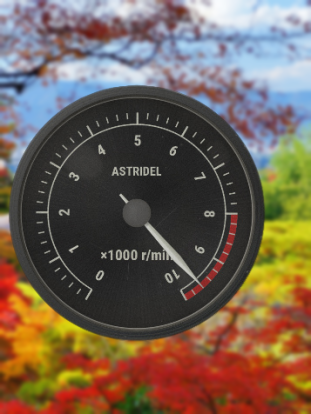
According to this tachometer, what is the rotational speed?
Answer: 9600 rpm
